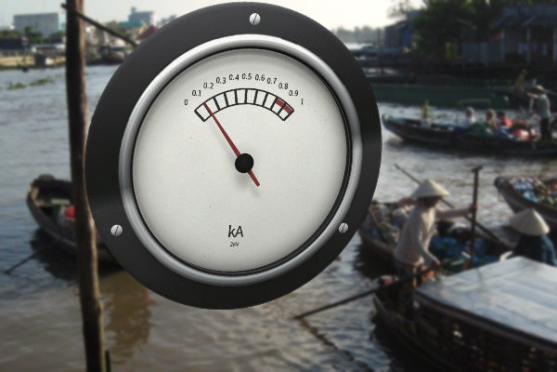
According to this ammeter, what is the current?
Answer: 0.1 kA
